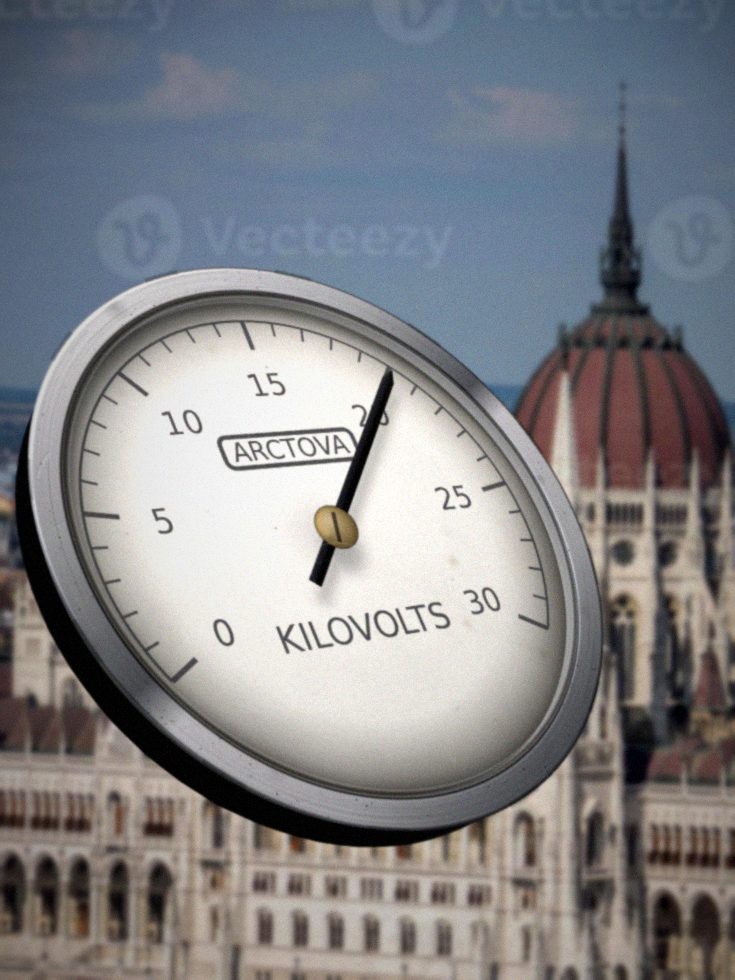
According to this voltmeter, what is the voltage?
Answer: 20 kV
